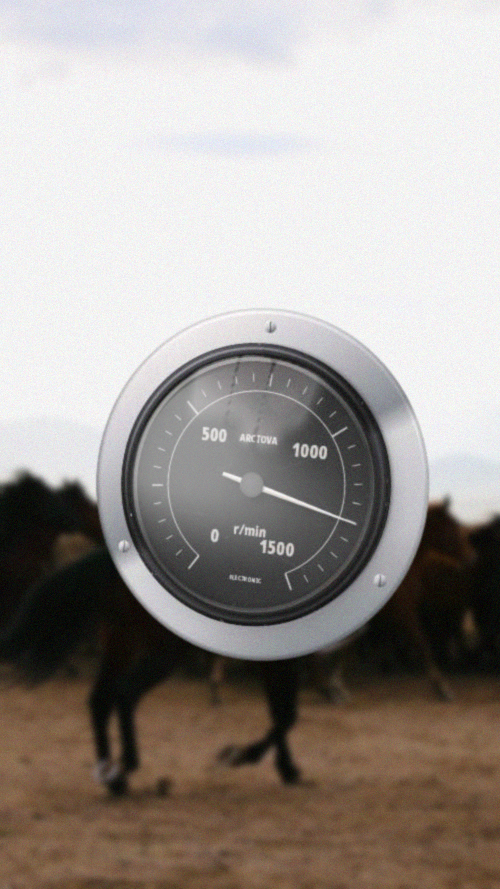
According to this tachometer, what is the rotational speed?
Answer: 1250 rpm
